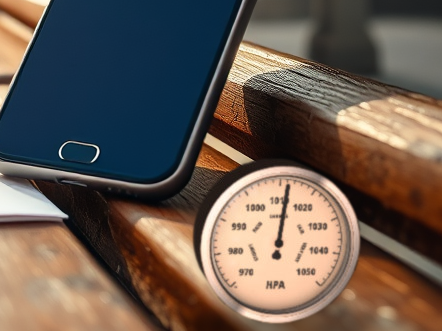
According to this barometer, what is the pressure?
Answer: 1012 hPa
